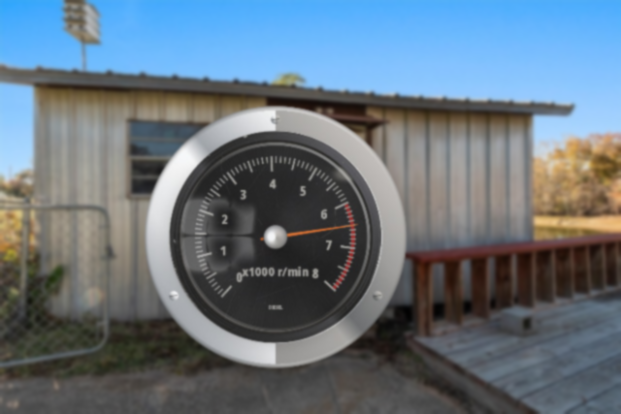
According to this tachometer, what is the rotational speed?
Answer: 6500 rpm
